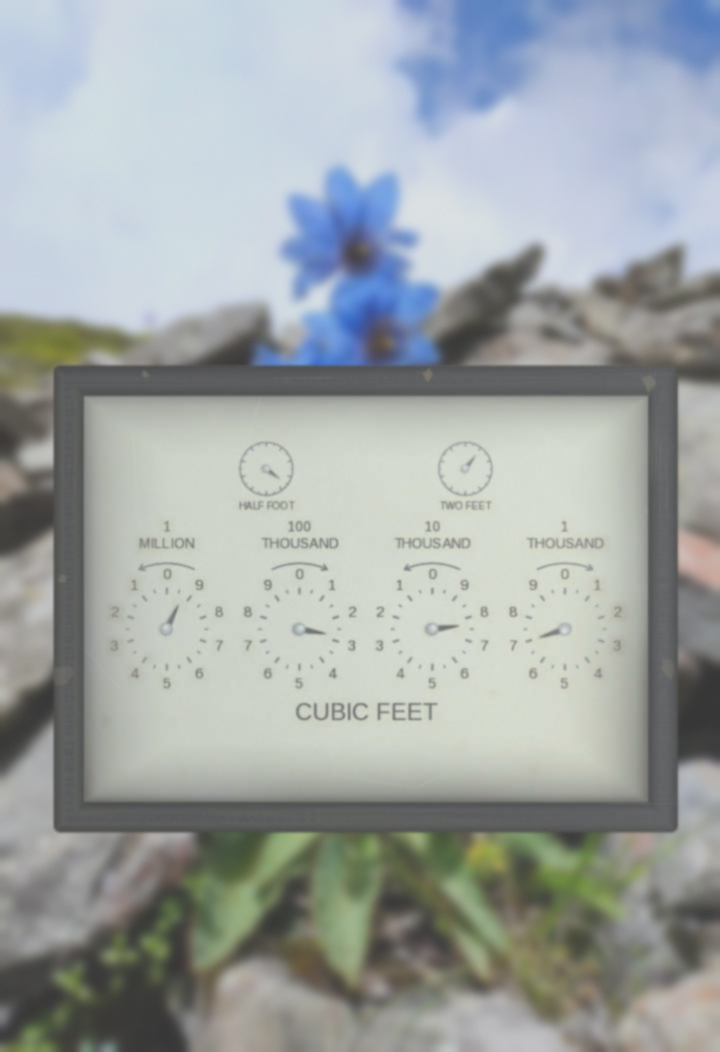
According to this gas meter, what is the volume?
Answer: 927700 ft³
